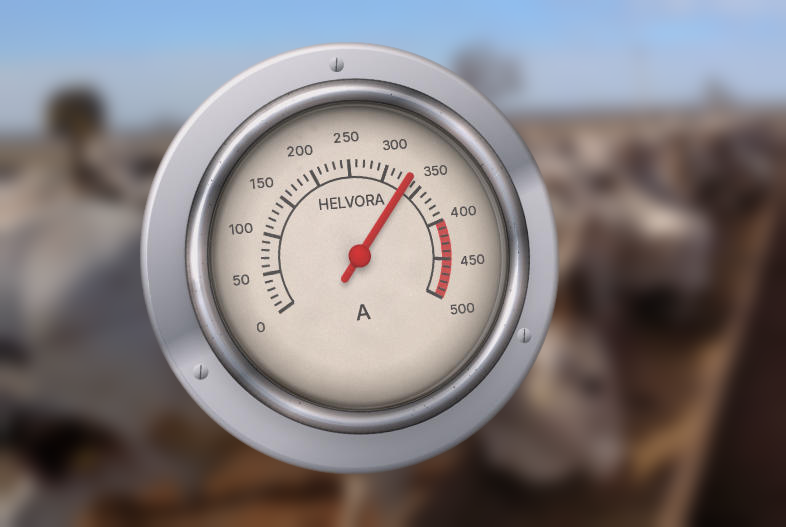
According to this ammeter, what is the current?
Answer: 330 A
